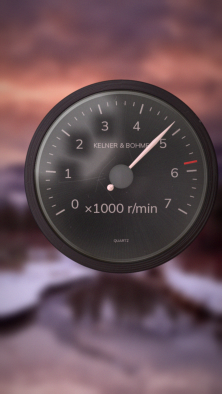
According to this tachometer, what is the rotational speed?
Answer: 4800 rpm
